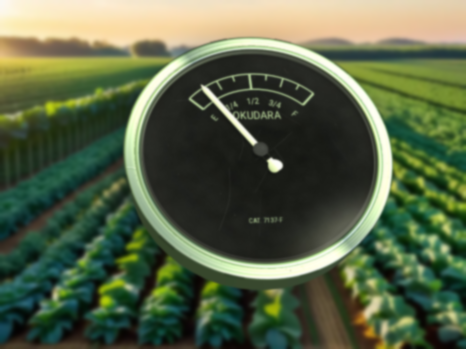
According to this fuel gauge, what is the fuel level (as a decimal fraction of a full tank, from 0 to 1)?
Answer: 0.125
